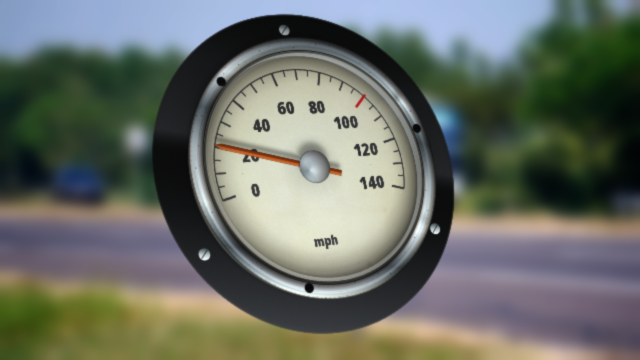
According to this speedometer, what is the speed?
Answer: 20 mph
